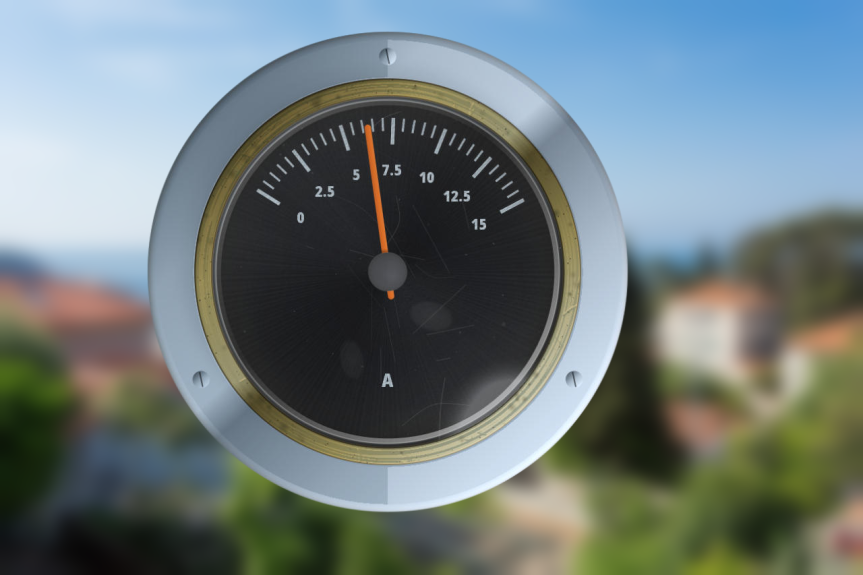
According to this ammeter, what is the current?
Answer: 6.25 A
